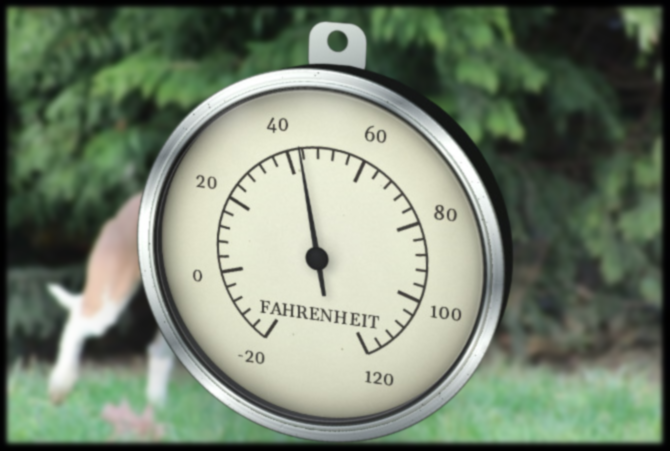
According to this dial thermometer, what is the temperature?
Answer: 44 °F
